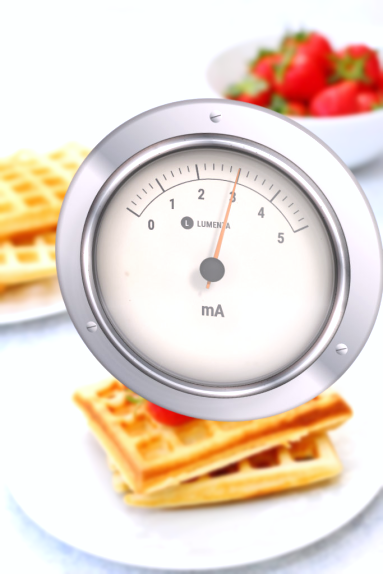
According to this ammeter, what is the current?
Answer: 3 mA
